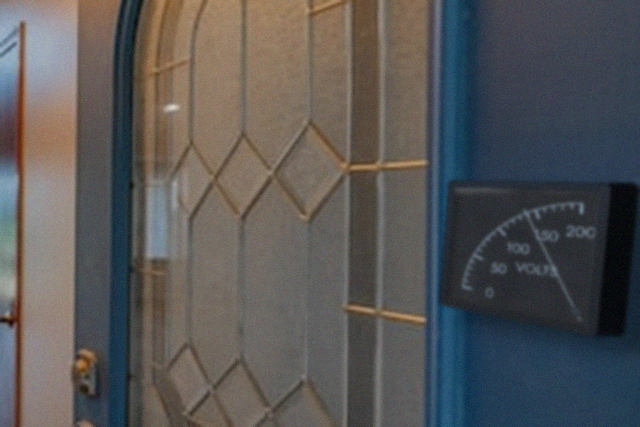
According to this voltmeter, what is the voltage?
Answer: 140 V
